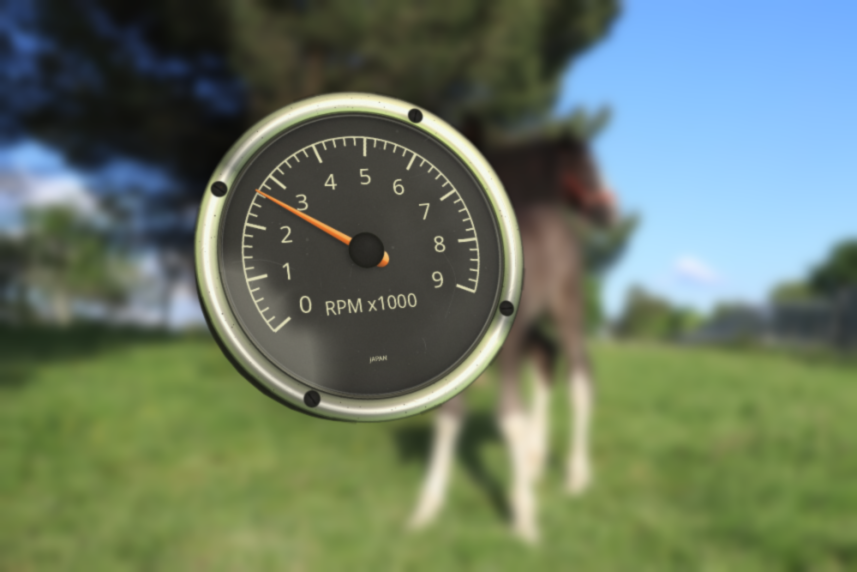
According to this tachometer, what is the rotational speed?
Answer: 2600 rpm
